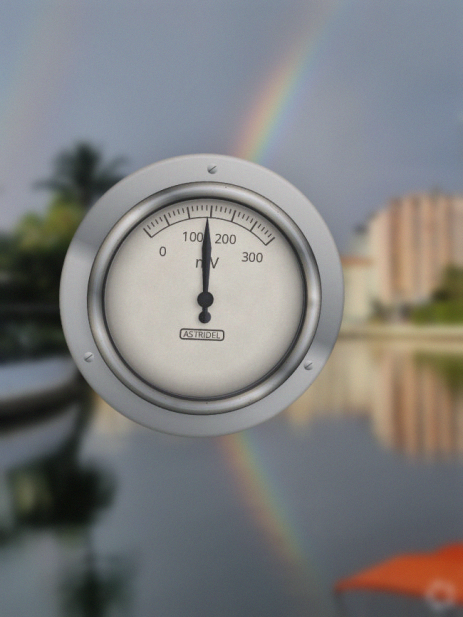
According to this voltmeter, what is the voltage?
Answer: 140 mV
